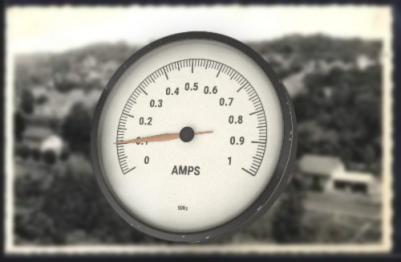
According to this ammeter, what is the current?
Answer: 0.1 A
